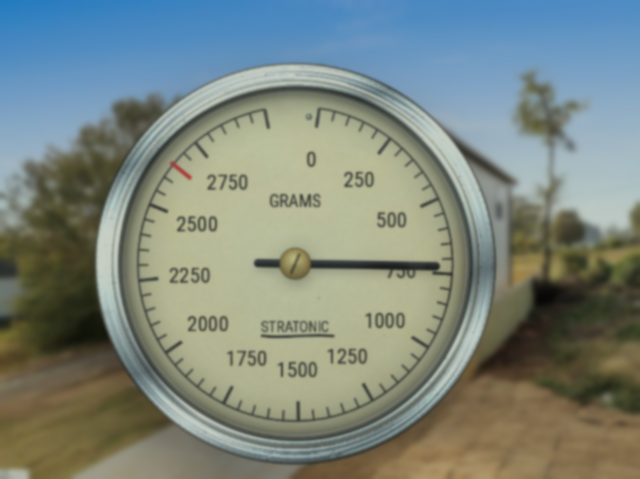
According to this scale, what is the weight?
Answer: 725 g
